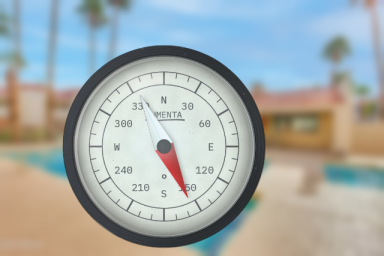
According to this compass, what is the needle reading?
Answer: 155 °
